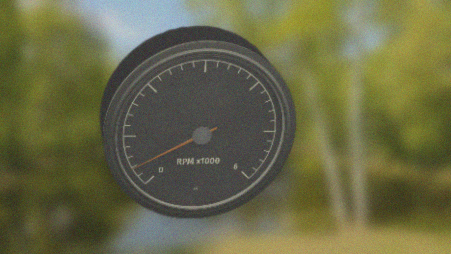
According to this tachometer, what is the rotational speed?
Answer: 400 rpm
